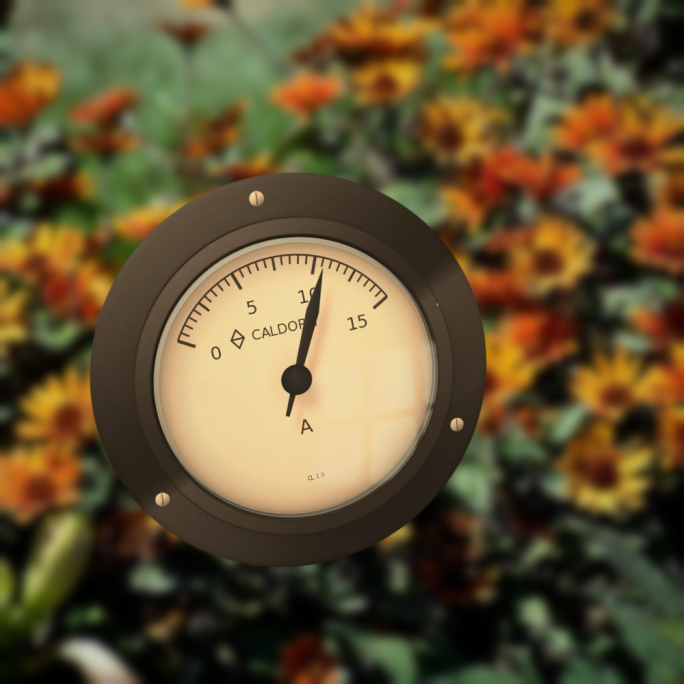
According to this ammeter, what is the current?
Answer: 10.5 A
